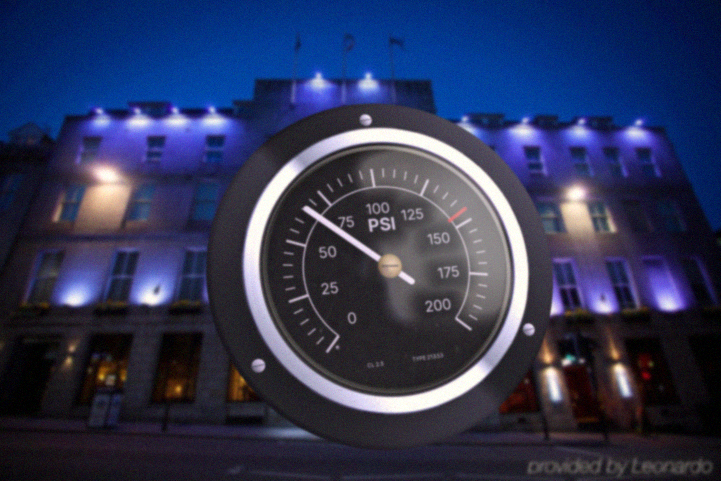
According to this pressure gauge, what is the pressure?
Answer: 65 psi
